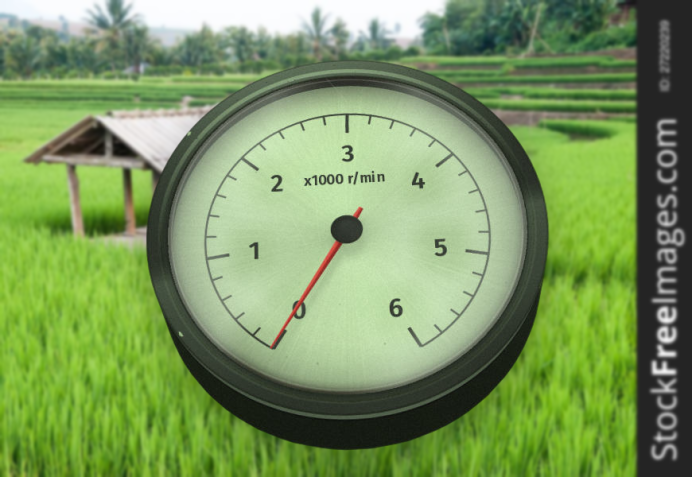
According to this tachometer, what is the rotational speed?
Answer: 0 rpm
